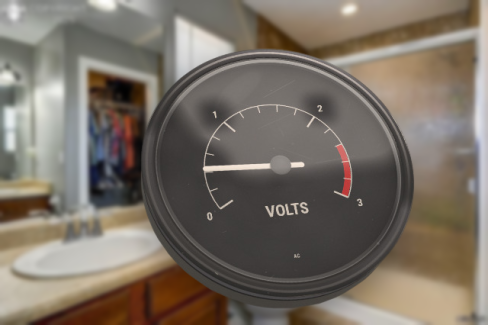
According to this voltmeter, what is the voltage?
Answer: 0.4 V
